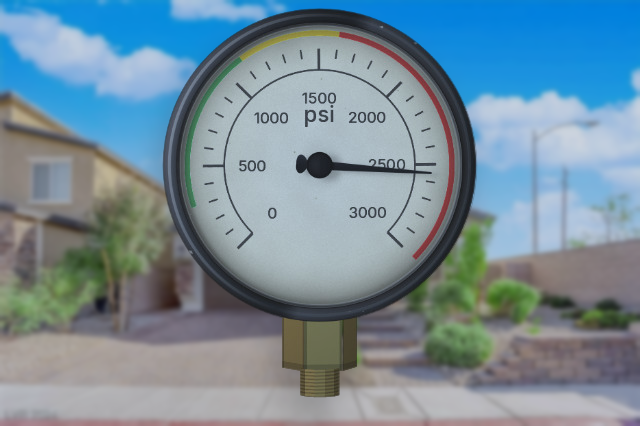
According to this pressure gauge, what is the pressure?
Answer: 2550 psi
